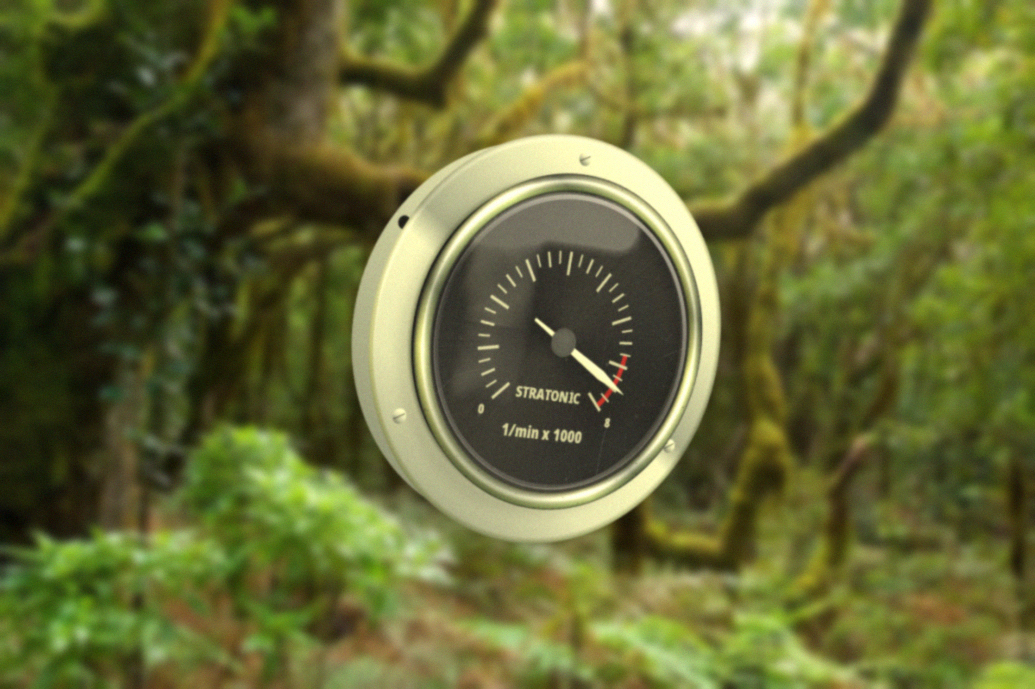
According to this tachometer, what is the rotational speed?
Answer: 7500 rpm
